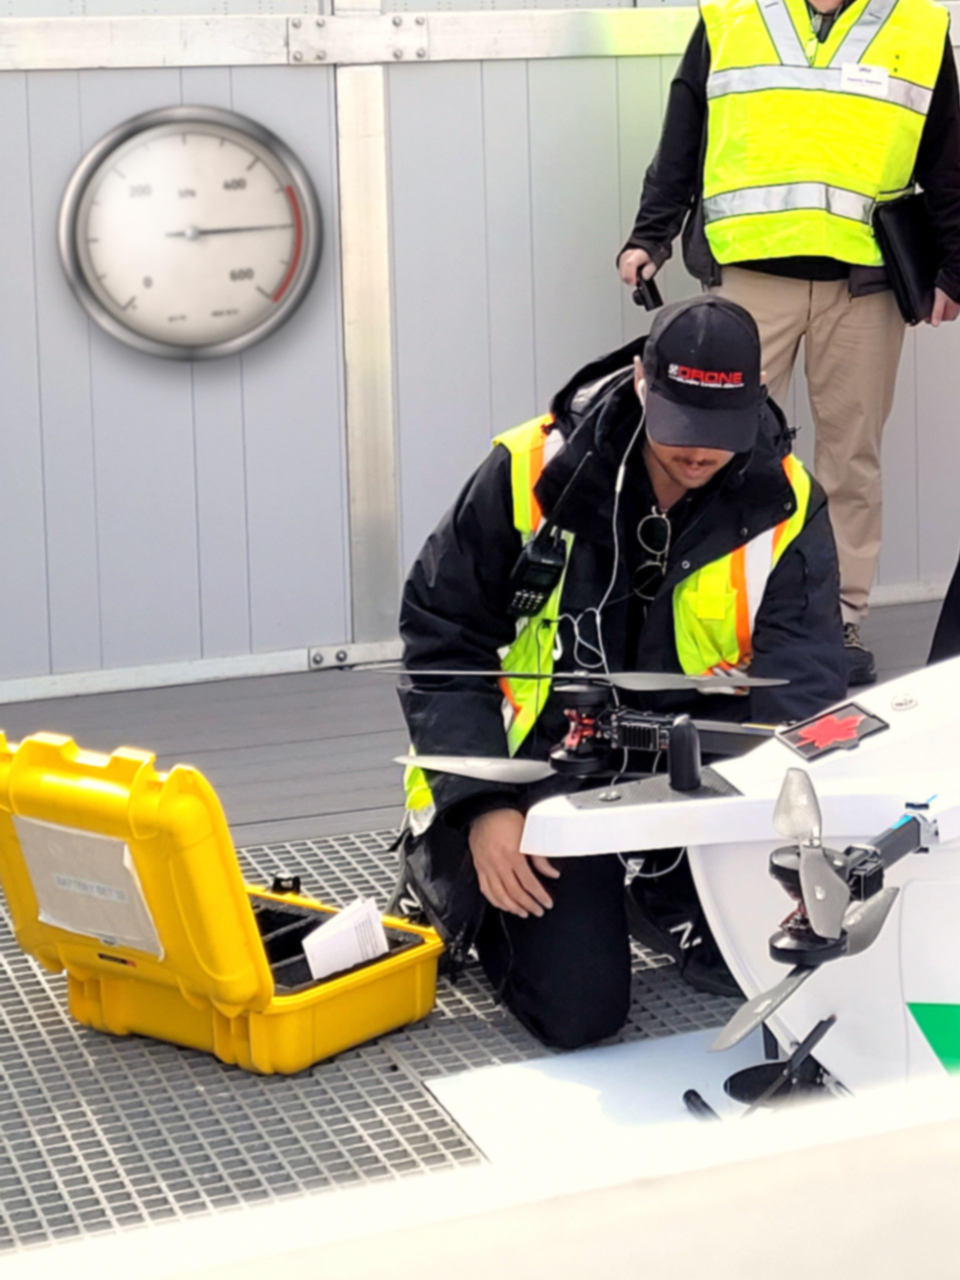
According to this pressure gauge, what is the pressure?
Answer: 500 kPa
